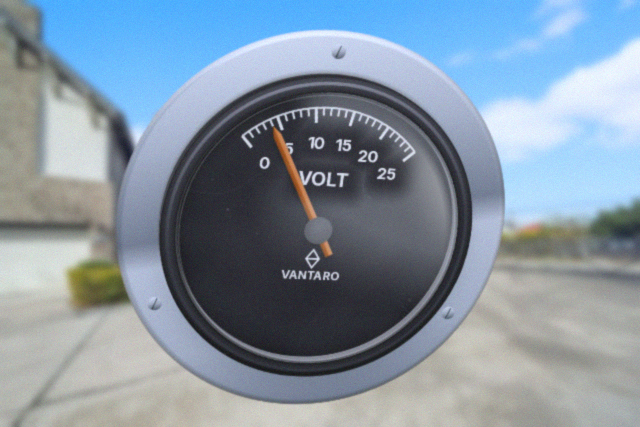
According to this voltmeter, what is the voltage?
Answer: 4 V
